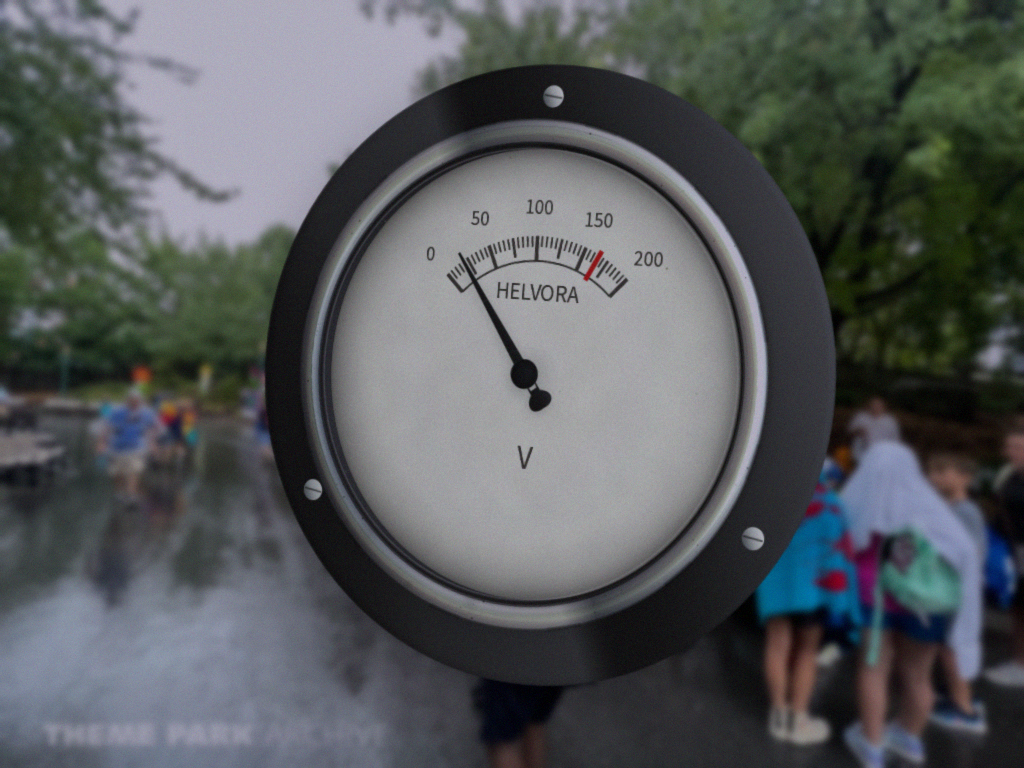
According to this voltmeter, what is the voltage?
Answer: 25 V
